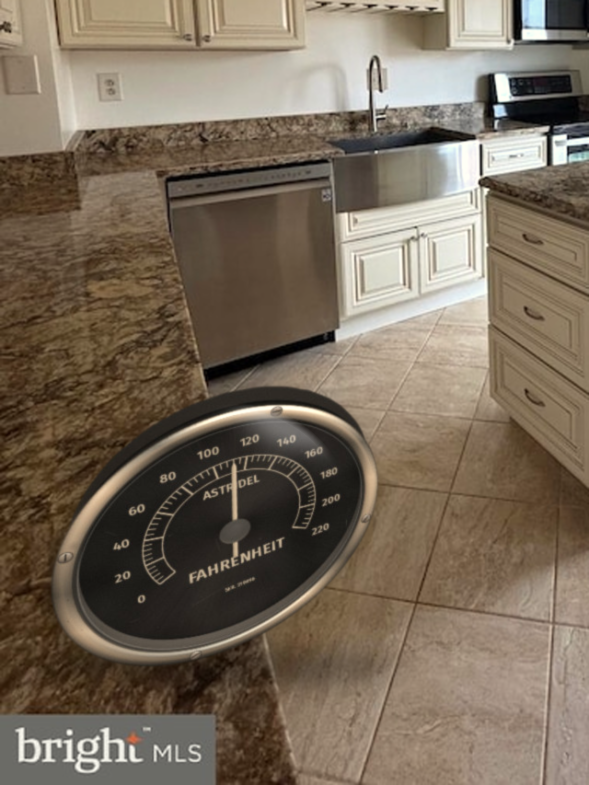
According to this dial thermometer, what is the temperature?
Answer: 112 °F
